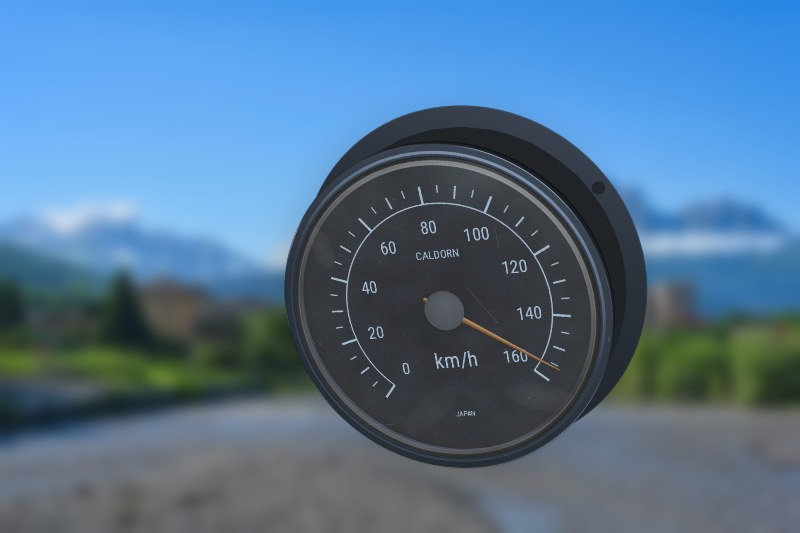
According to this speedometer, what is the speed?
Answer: 155 km/h
